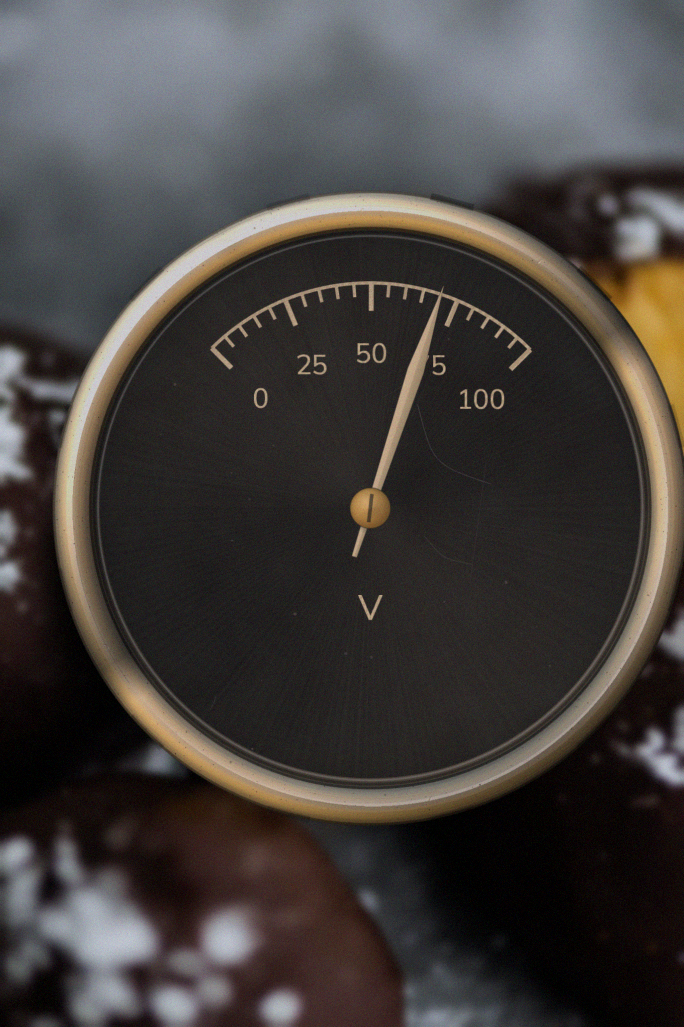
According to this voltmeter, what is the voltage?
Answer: 70 V
